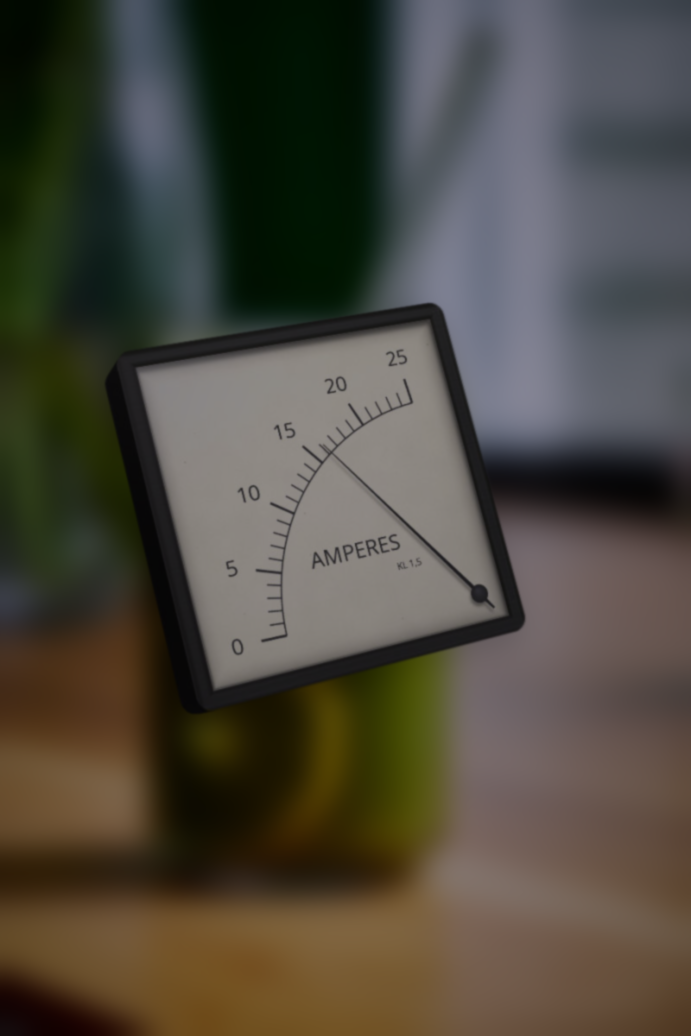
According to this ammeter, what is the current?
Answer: 16 A
